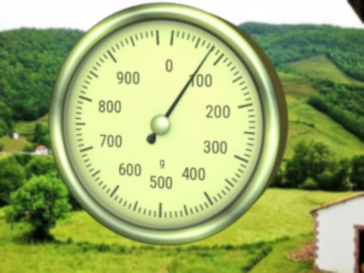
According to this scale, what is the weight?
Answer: 80 g
